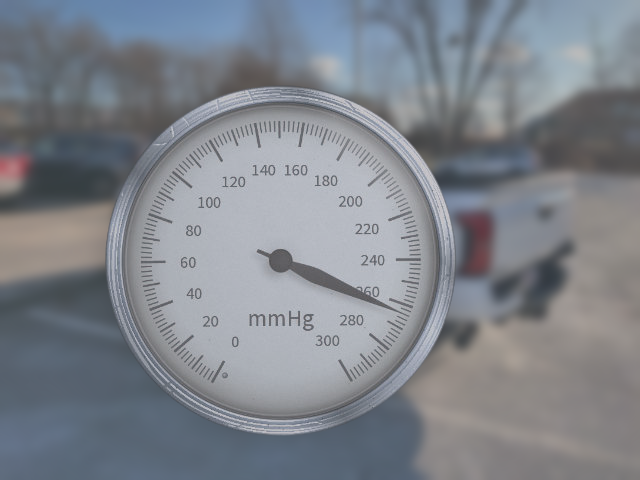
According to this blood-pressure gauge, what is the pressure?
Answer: 264 mmHg
